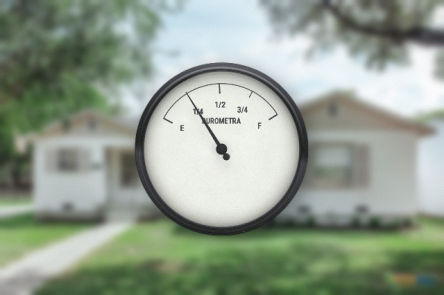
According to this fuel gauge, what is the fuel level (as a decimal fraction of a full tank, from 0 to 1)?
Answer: 0.25
